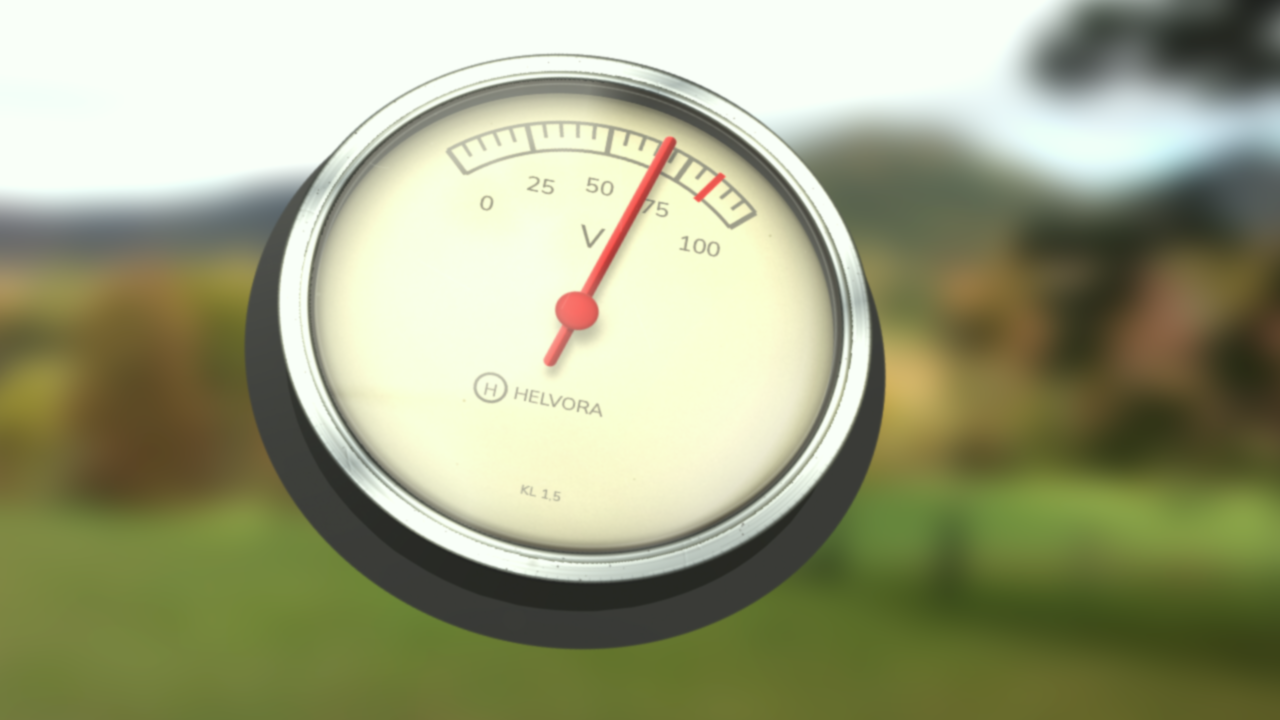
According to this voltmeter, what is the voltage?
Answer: 67.5 V
